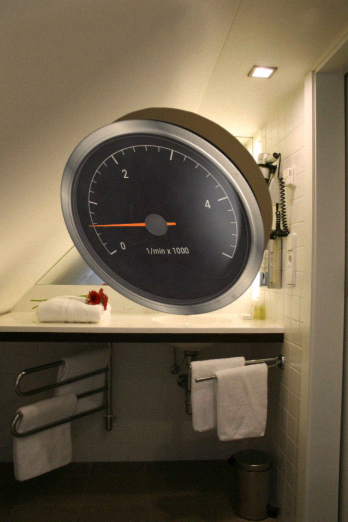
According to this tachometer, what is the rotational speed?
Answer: 600 rpm
